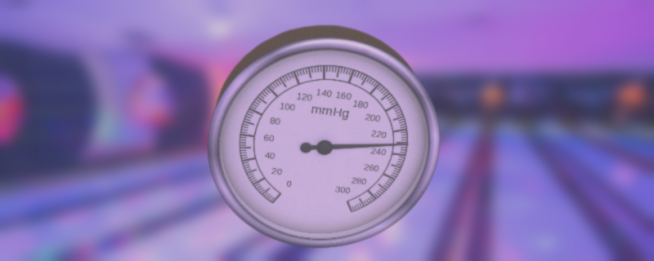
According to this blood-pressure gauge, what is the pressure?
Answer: 230 mmHg
